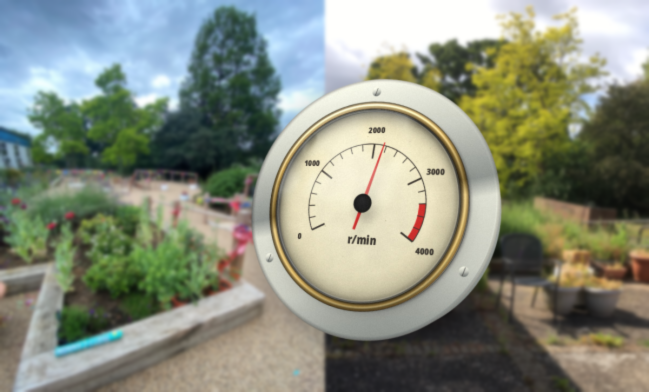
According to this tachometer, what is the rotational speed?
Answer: 2200 rpm
